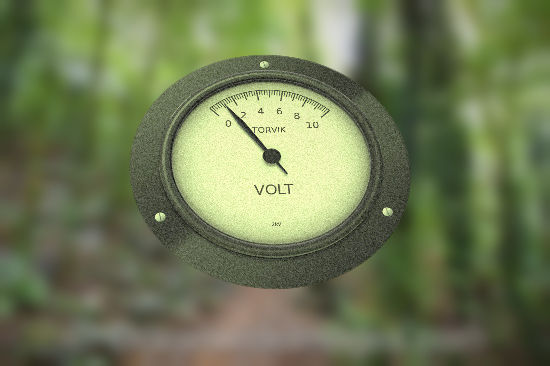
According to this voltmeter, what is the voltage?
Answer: 1 V
